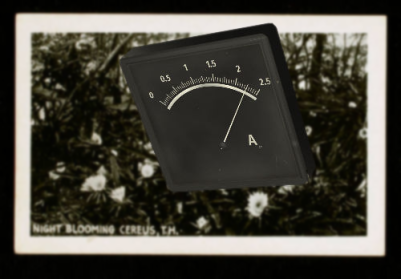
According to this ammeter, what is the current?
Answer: 2.25 A
